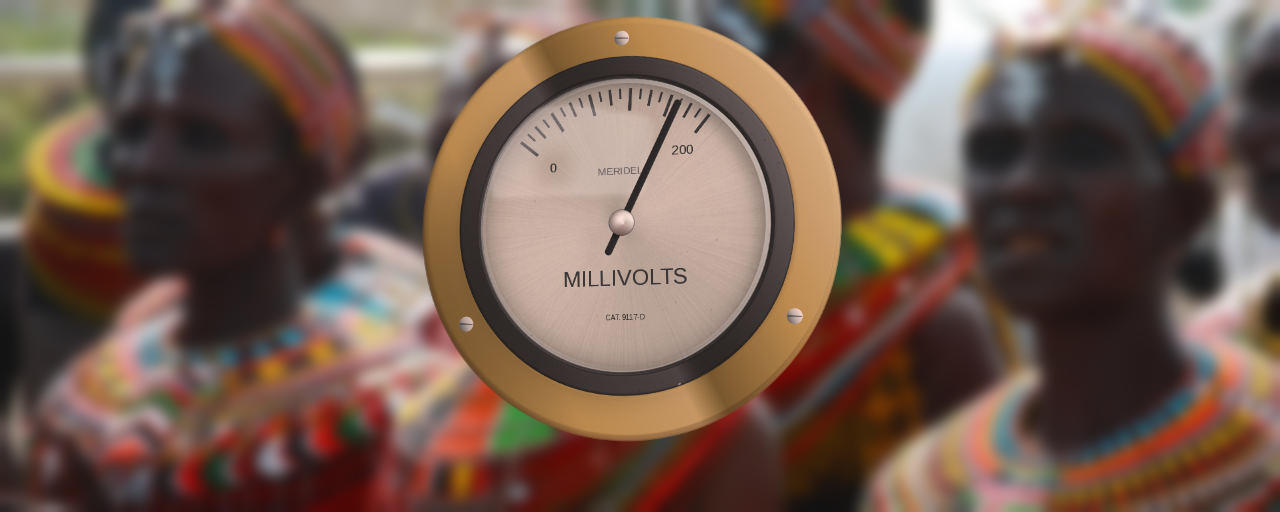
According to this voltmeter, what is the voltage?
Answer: 170 mV
